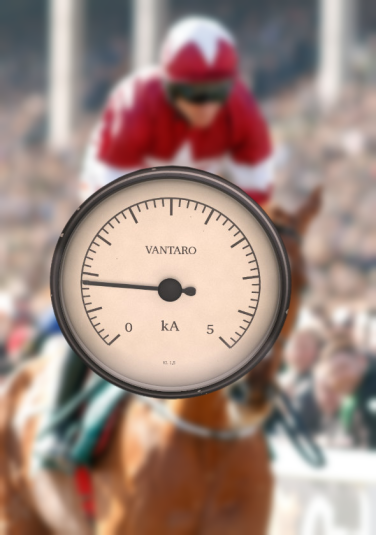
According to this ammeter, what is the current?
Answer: 0.9 kA
